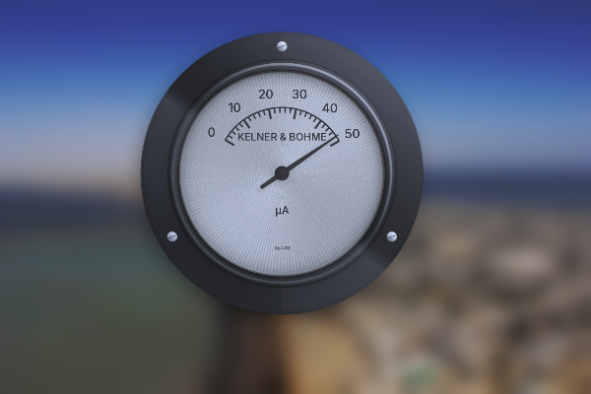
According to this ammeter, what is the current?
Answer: 48 µA
